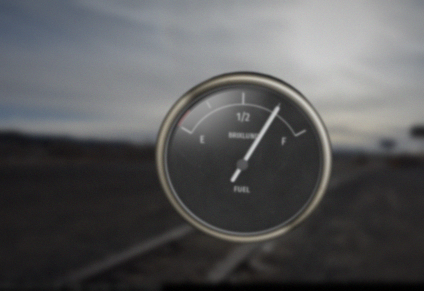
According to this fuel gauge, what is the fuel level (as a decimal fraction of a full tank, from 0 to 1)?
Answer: 0.75
